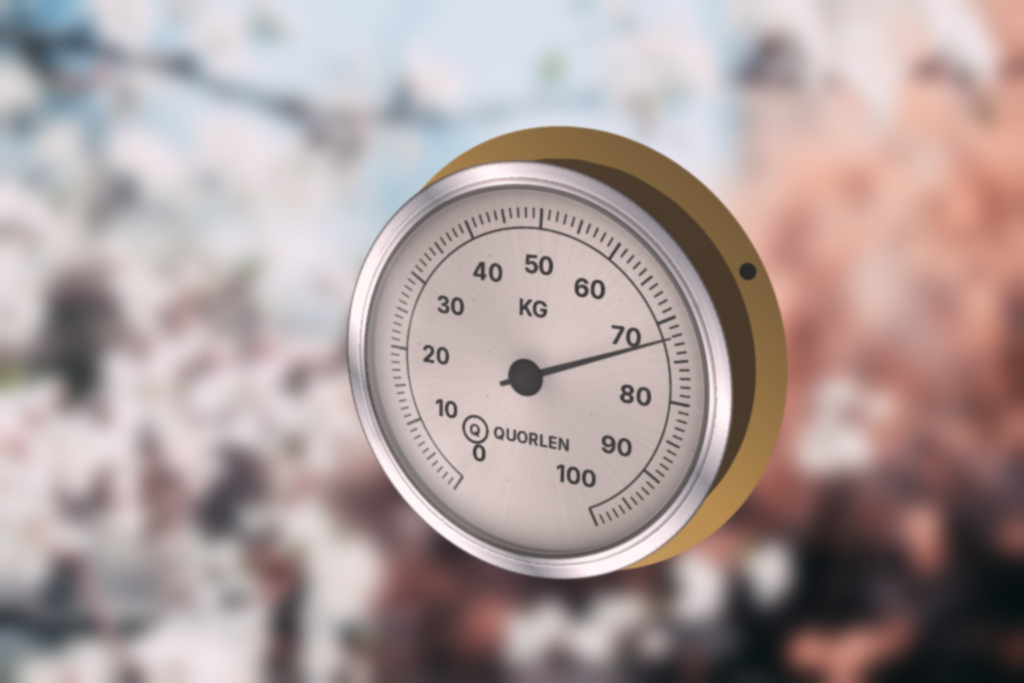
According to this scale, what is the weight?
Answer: 72 kg
